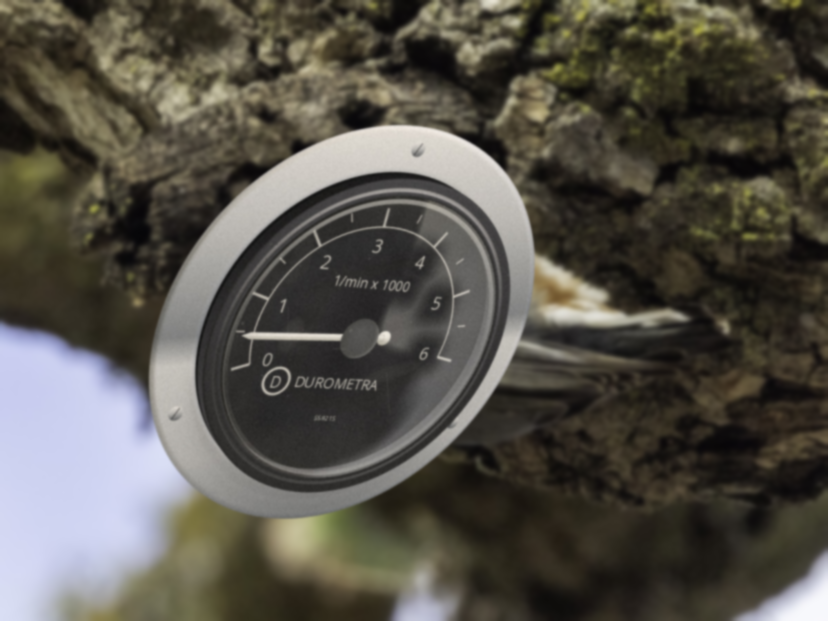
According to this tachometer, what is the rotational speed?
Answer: 500 rpm
